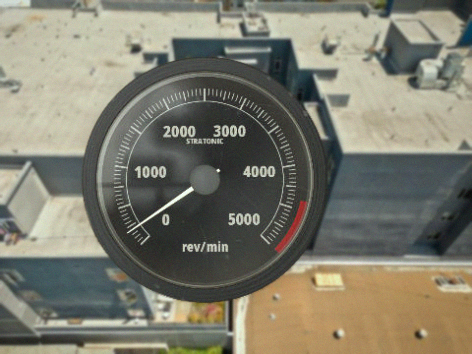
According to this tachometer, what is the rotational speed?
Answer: 200 rpm
